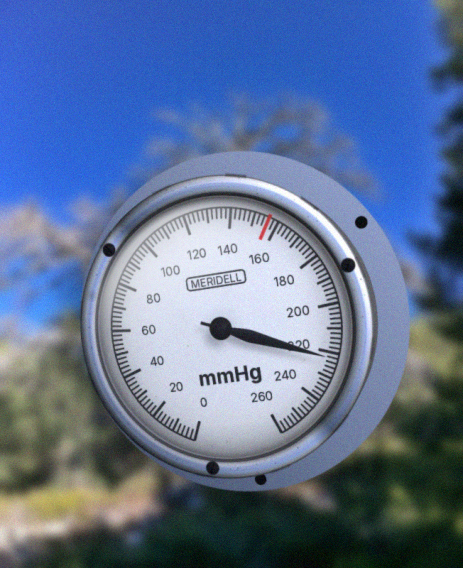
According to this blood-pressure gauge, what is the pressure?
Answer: 222 mmHg
